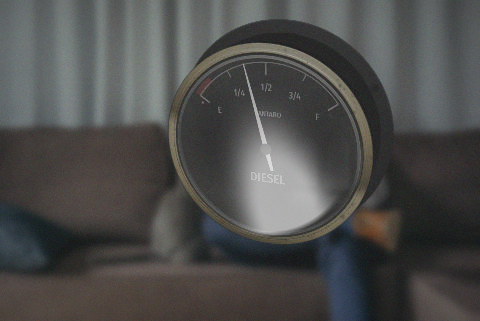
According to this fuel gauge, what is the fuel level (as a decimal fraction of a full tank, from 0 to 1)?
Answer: 0.375
